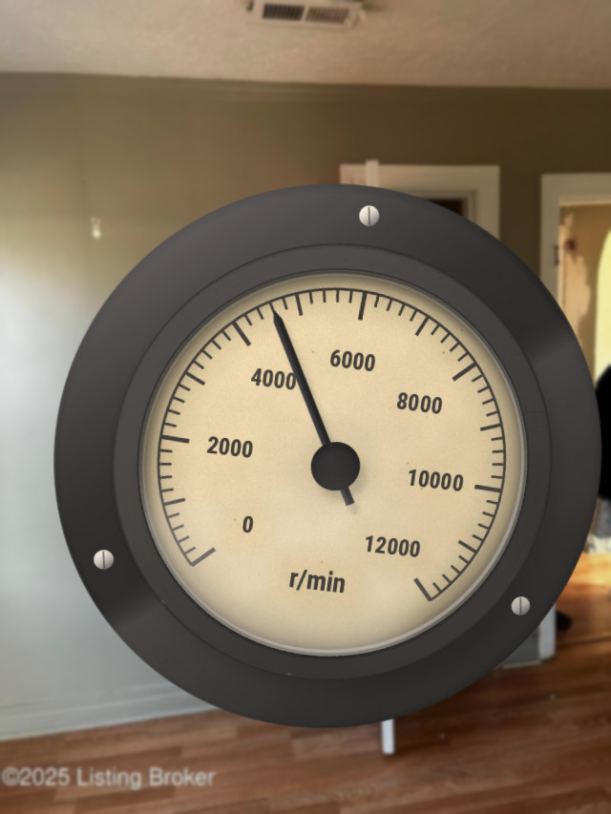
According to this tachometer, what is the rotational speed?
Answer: 4600 rpm
